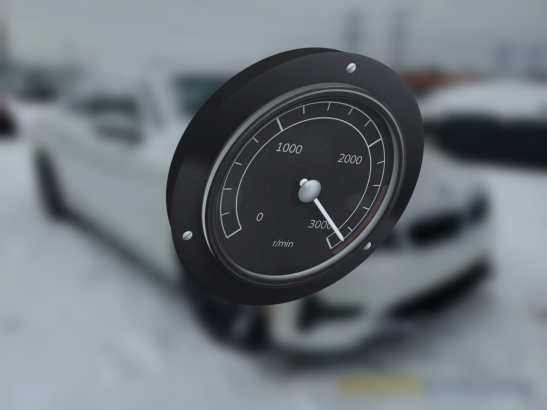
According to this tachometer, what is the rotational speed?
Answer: 2900 rpm
